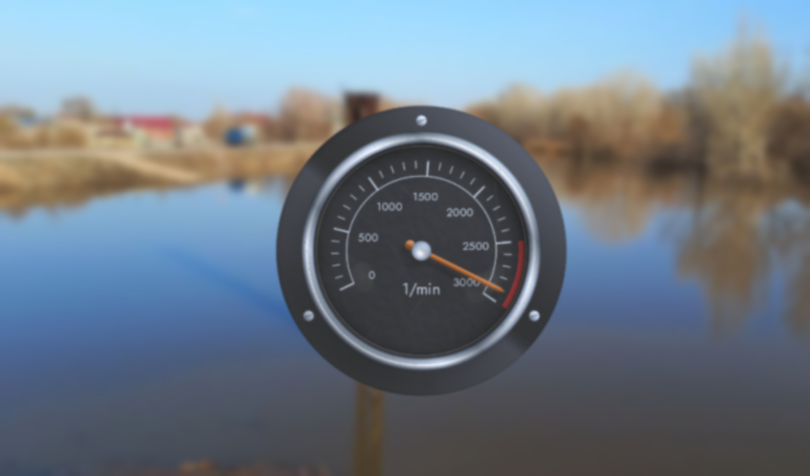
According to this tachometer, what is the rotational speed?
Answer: 2900 rpm
